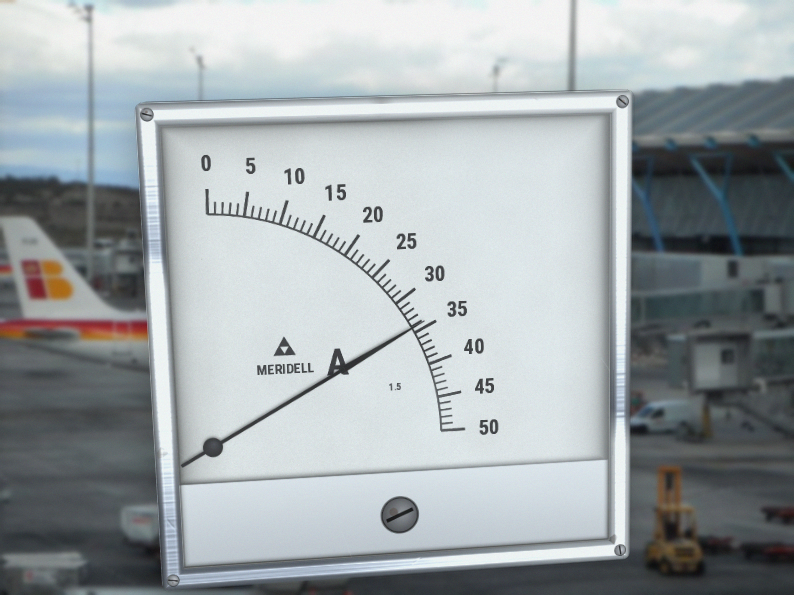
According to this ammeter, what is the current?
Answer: 34 A
